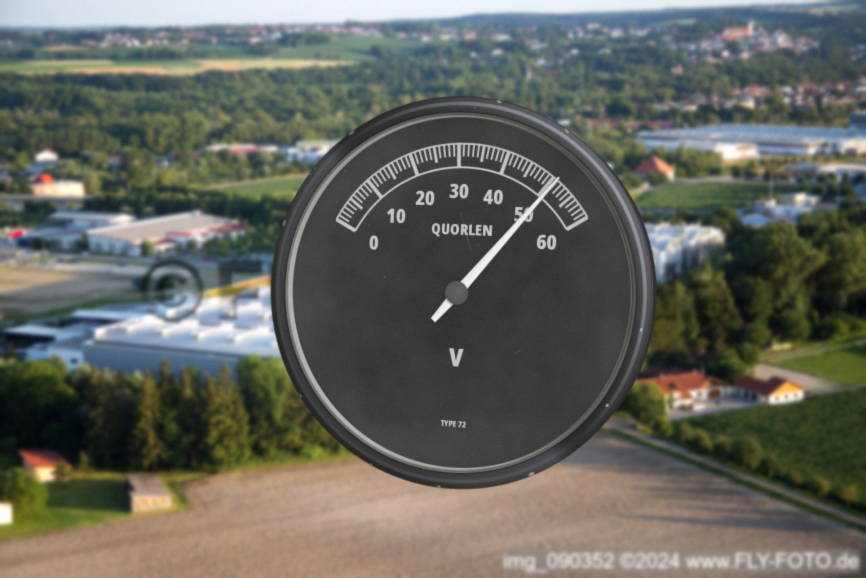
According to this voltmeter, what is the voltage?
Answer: 51 V
